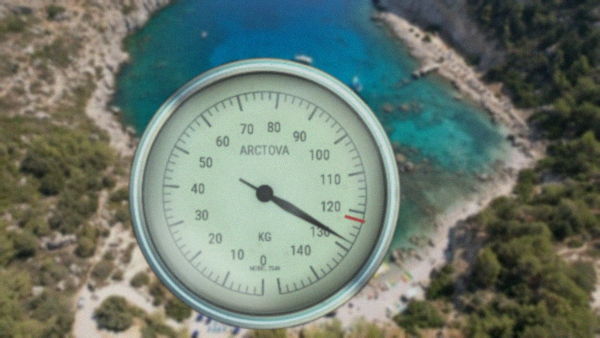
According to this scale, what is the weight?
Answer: 128 kg
